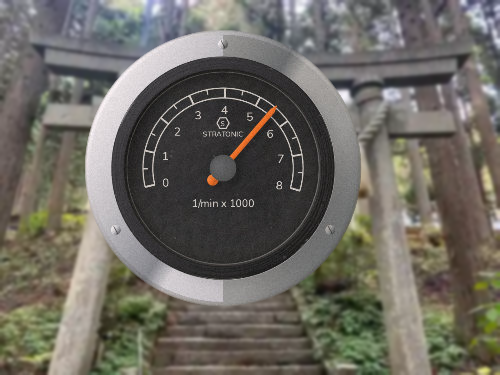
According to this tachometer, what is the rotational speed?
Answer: 5500 rpm
